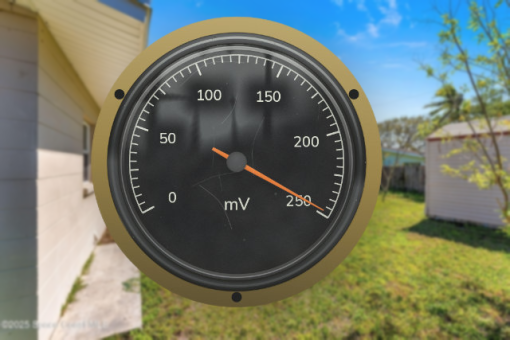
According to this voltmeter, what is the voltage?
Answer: 247.5 mV
